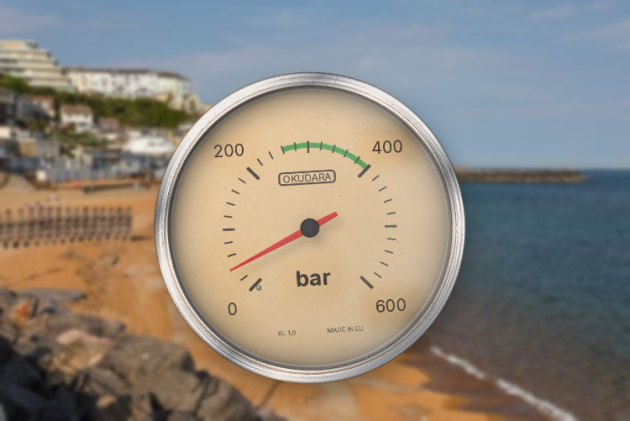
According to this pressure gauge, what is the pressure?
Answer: 40 bar
